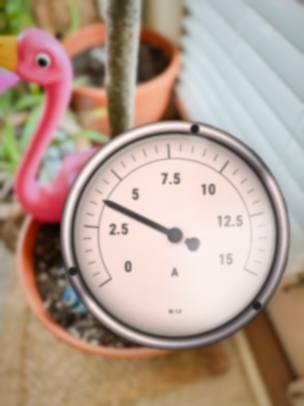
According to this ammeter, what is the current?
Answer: 3.75 A
